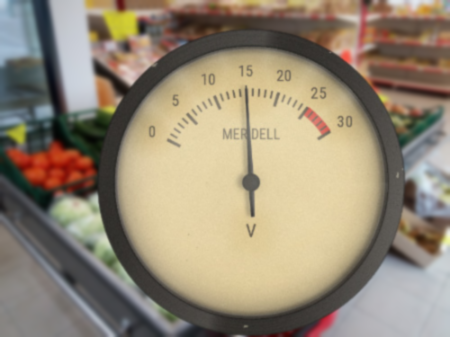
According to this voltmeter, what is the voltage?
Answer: 15 V
